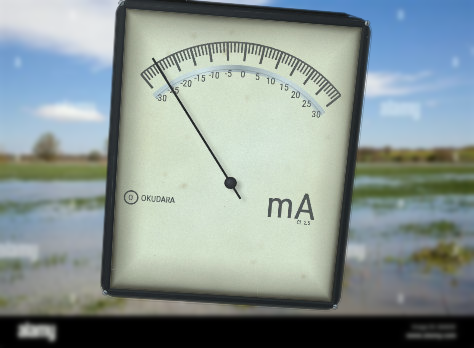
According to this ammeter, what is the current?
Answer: -25 mA
